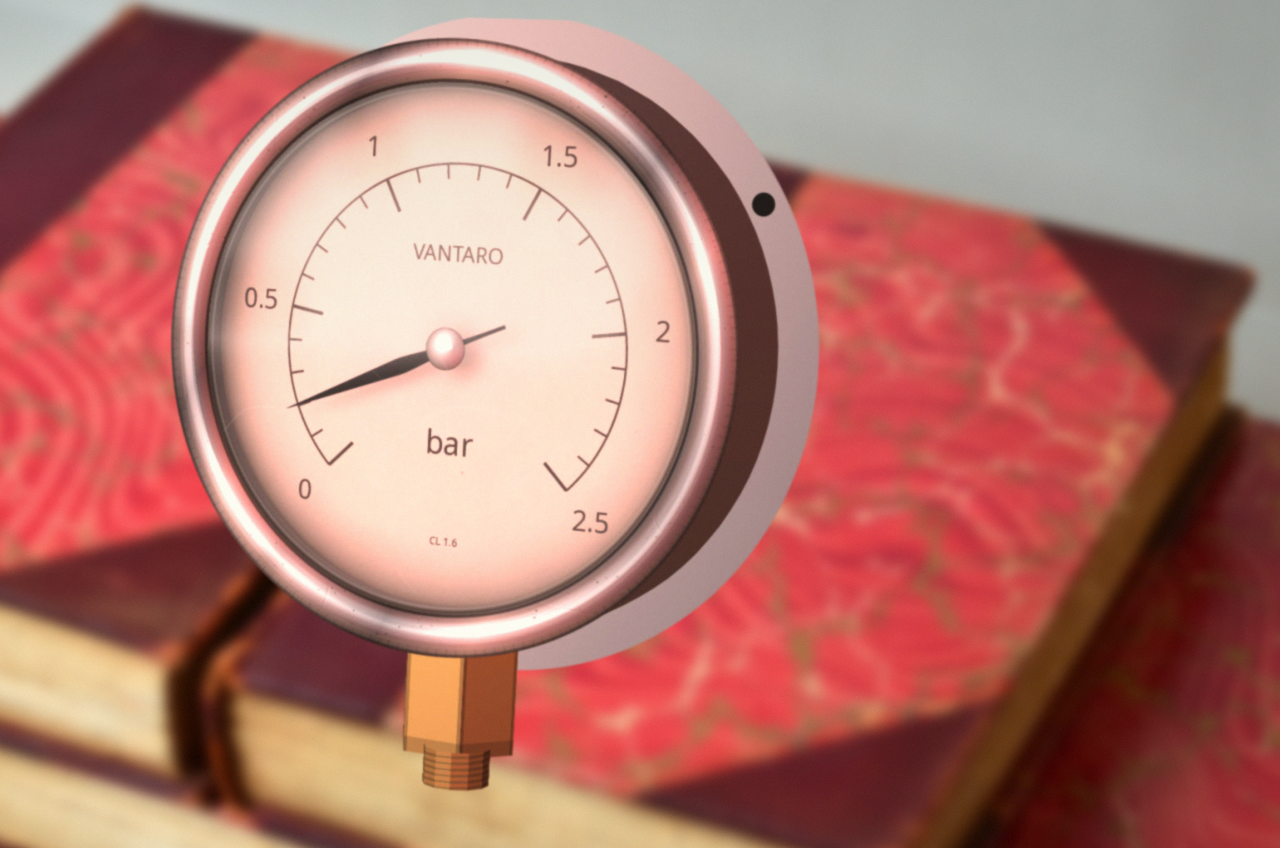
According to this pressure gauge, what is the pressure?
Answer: 0.2 bar
